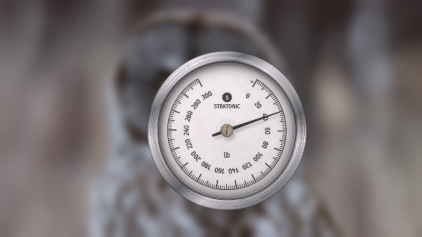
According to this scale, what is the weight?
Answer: 40 lb
